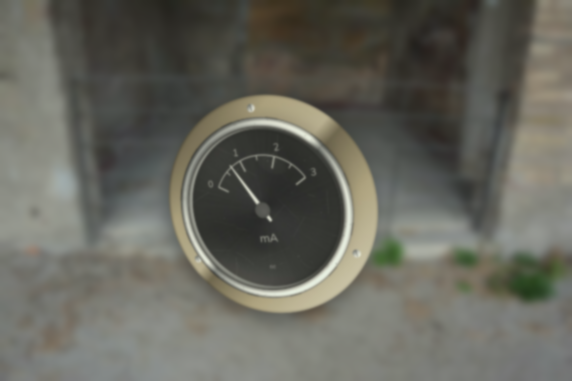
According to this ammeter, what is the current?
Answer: 0.75 mA
